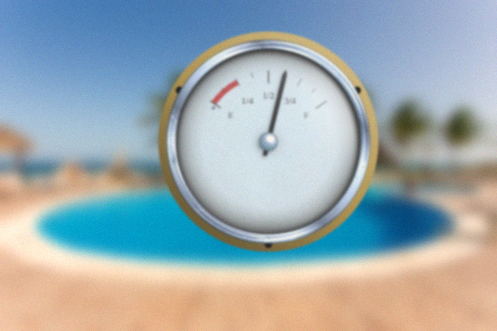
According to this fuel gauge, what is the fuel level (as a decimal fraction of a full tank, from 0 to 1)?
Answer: 0.625
